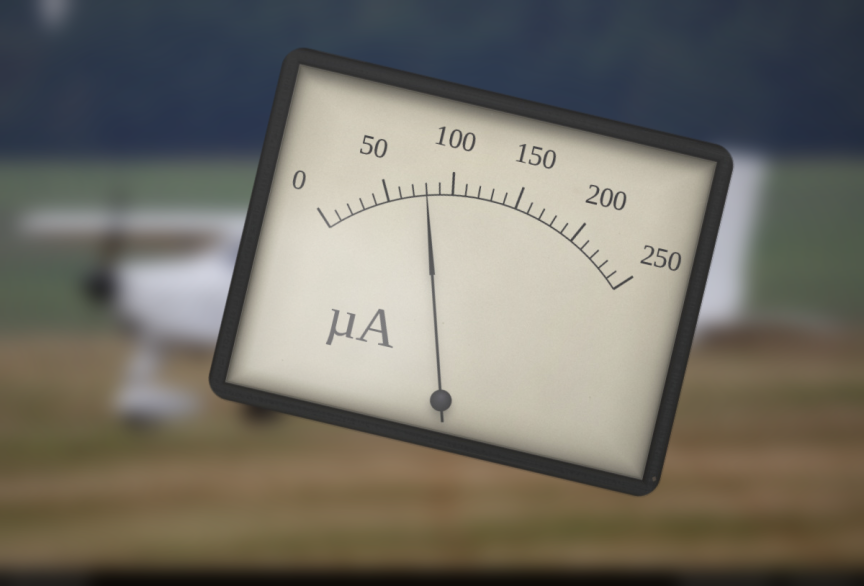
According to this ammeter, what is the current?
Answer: 80 µA
